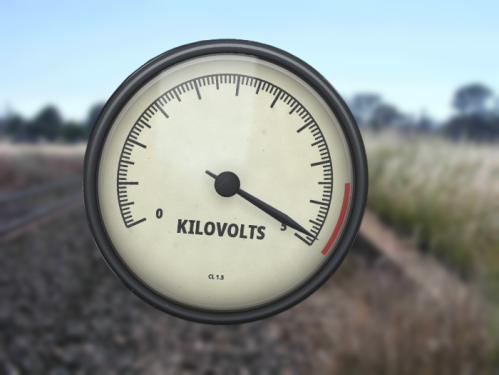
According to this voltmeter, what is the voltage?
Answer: 4.9 kV
